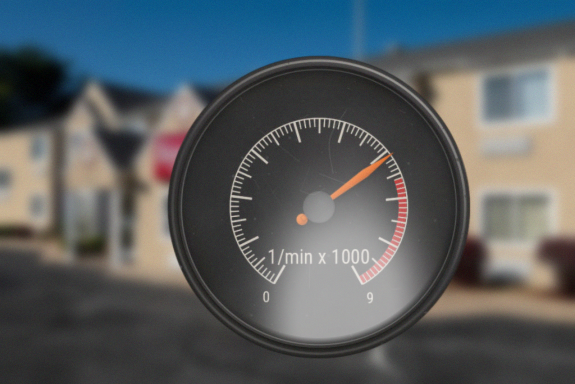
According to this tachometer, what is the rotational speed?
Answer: 6100 rpm
